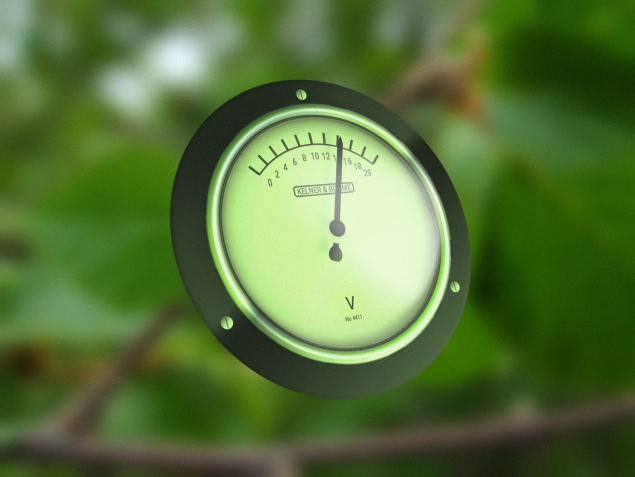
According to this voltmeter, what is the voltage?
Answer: 14 V
